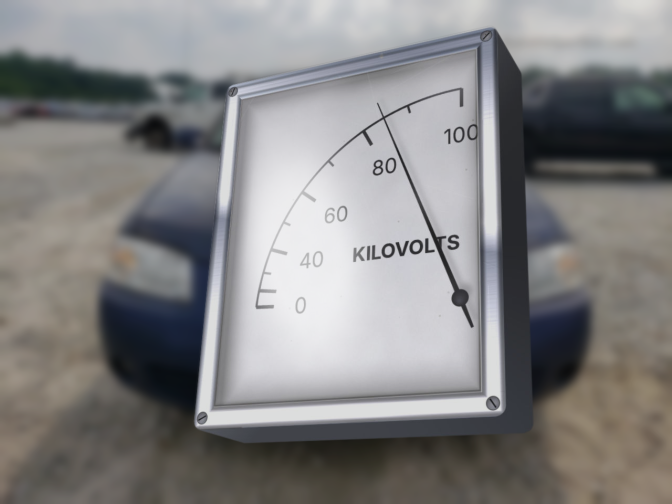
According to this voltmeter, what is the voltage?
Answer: 85 kV
